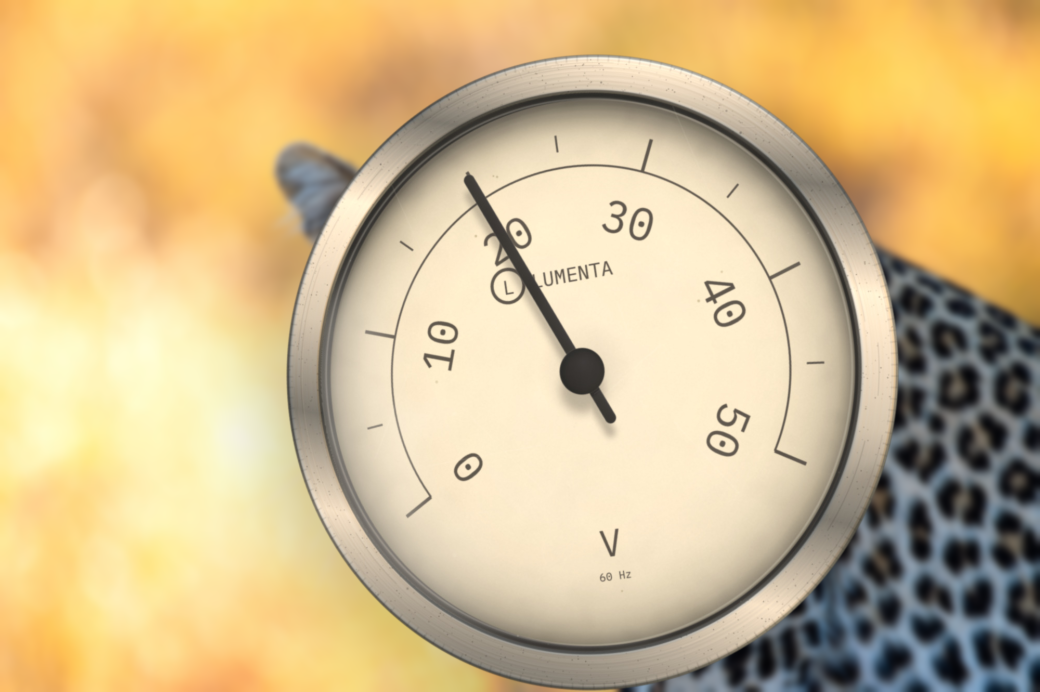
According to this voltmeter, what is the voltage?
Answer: 20 V
